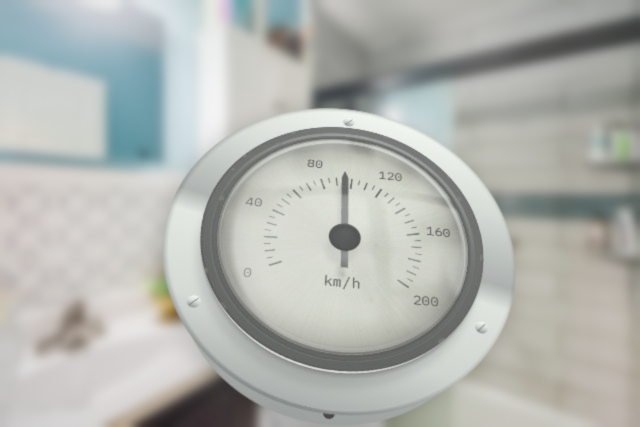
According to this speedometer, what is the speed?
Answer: 95 km/h
